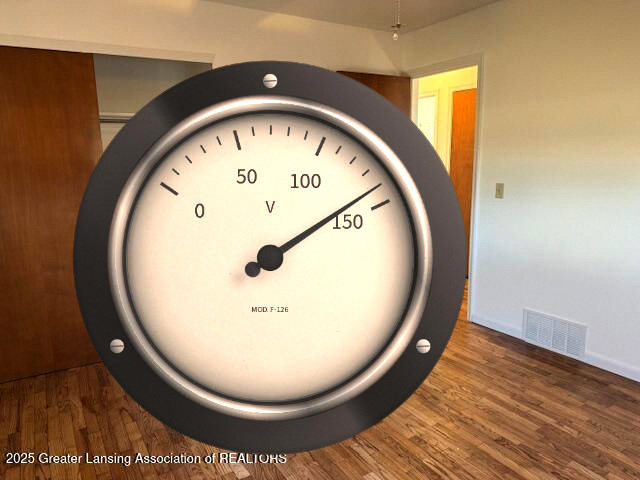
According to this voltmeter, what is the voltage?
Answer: 140 V
